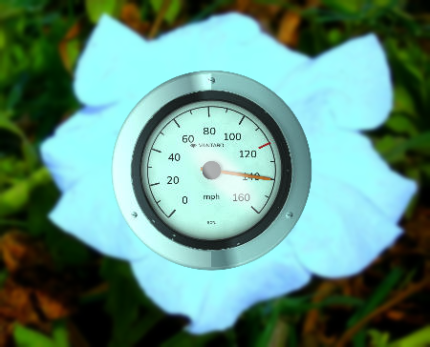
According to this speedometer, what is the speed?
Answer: 140 mph
